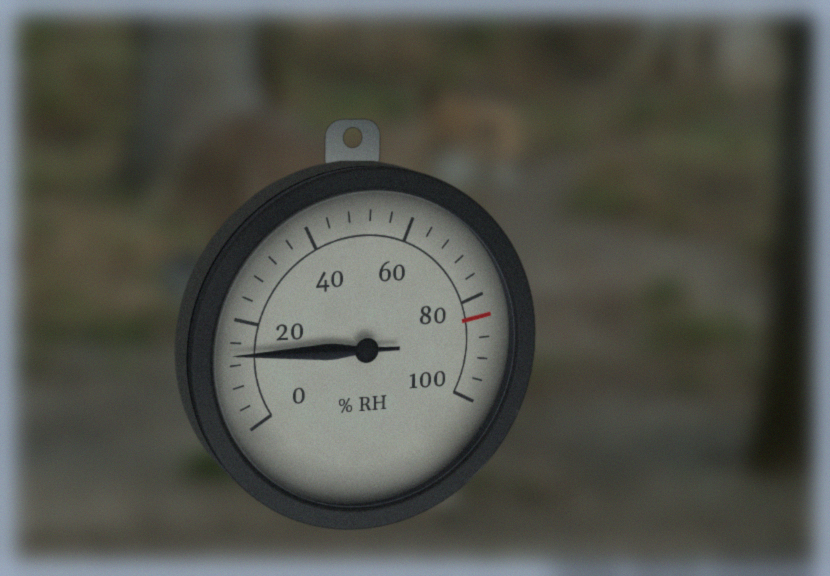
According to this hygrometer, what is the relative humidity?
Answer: 14 %
